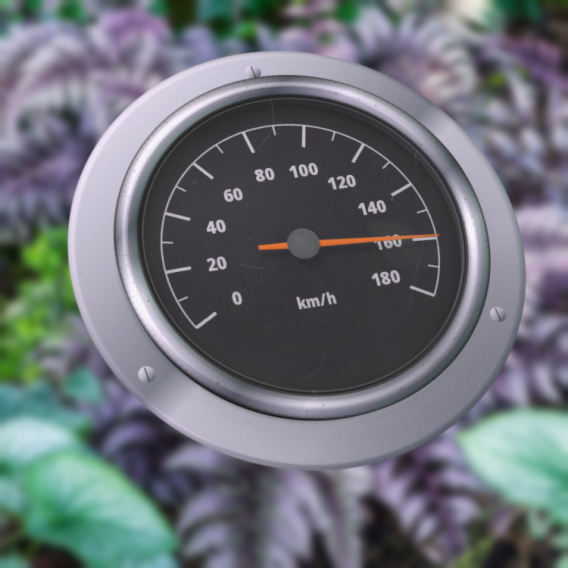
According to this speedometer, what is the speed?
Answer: 160 km/h
